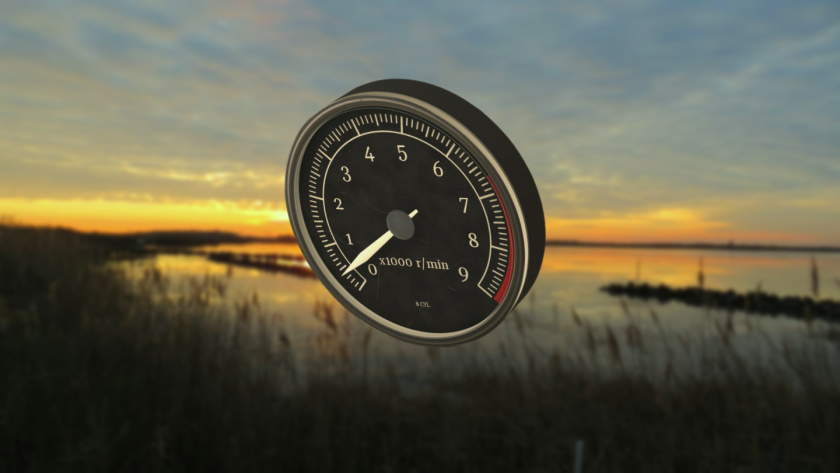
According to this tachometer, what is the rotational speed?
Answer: 400 rpm
